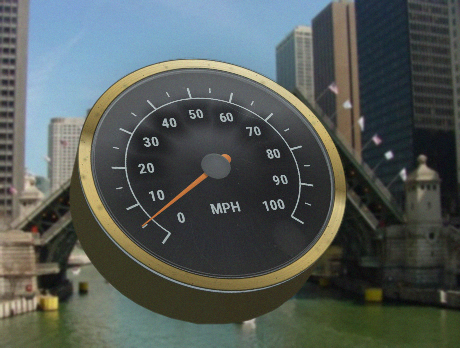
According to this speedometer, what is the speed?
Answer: 5 mph
